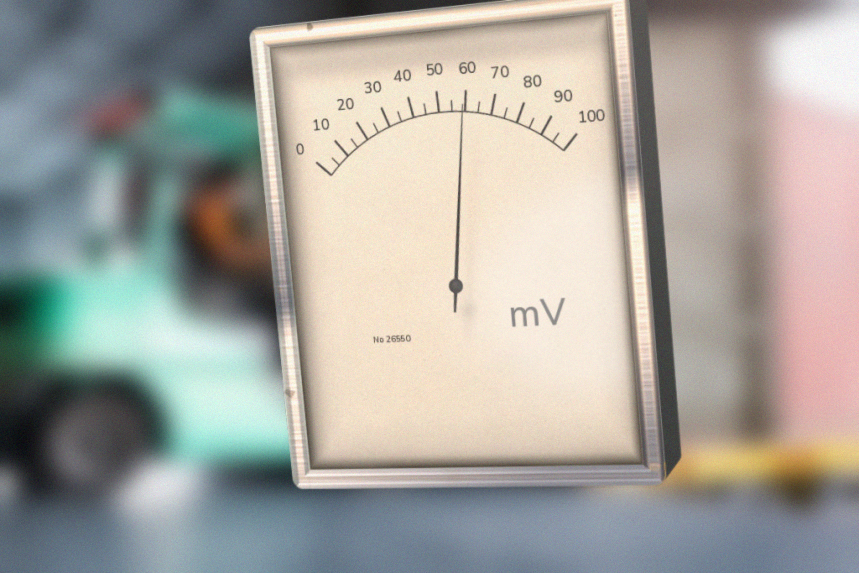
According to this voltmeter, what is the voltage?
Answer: 60 mV
